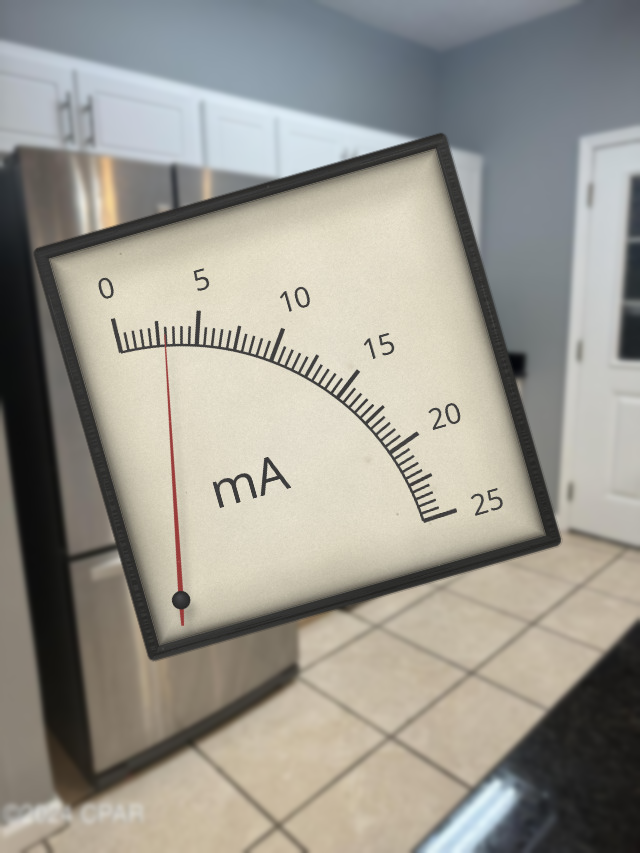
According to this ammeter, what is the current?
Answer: 3 mA
